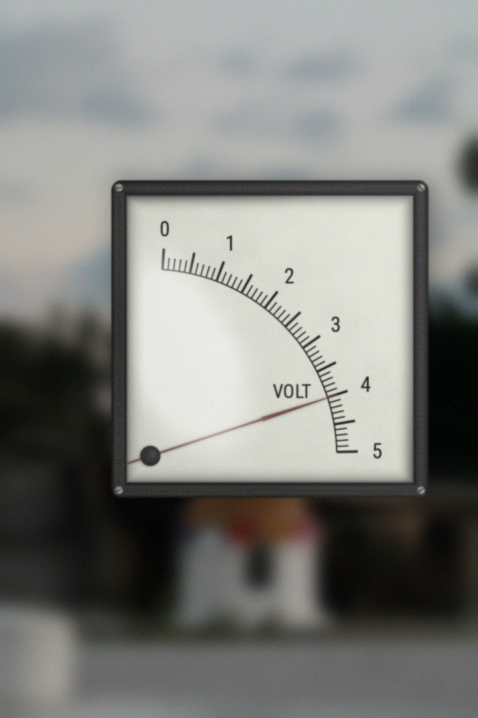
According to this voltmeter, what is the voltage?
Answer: 4 V
